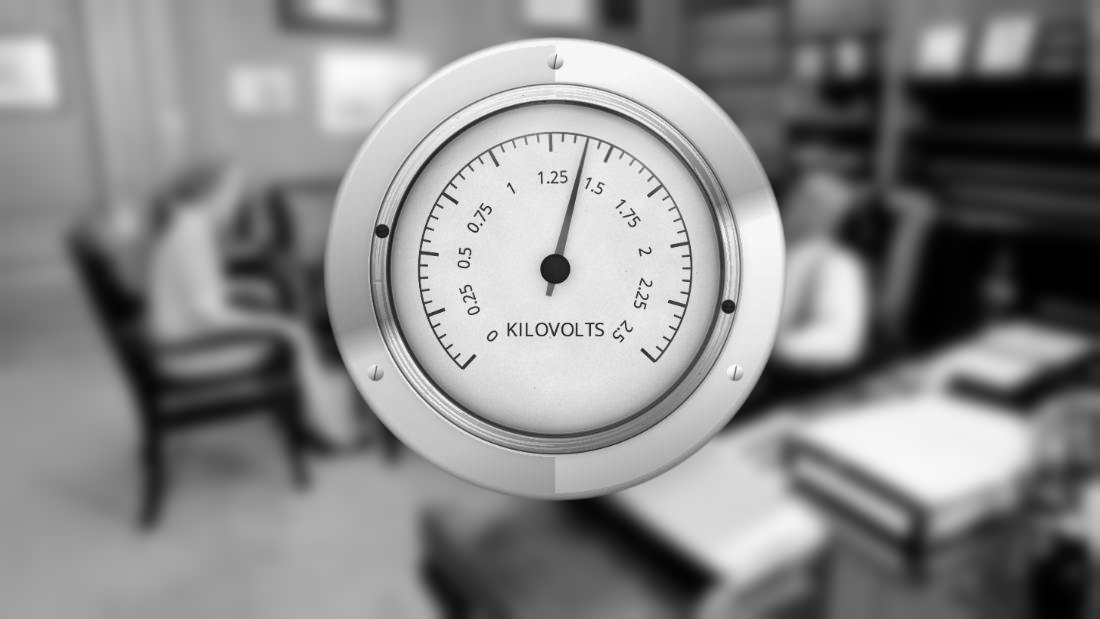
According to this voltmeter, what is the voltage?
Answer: 1.4 kV
